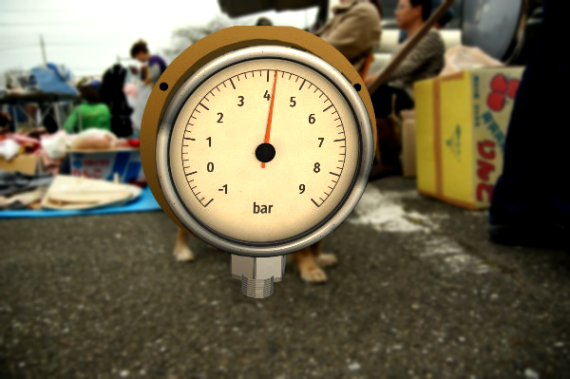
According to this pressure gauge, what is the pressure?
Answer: 4.2 bar
